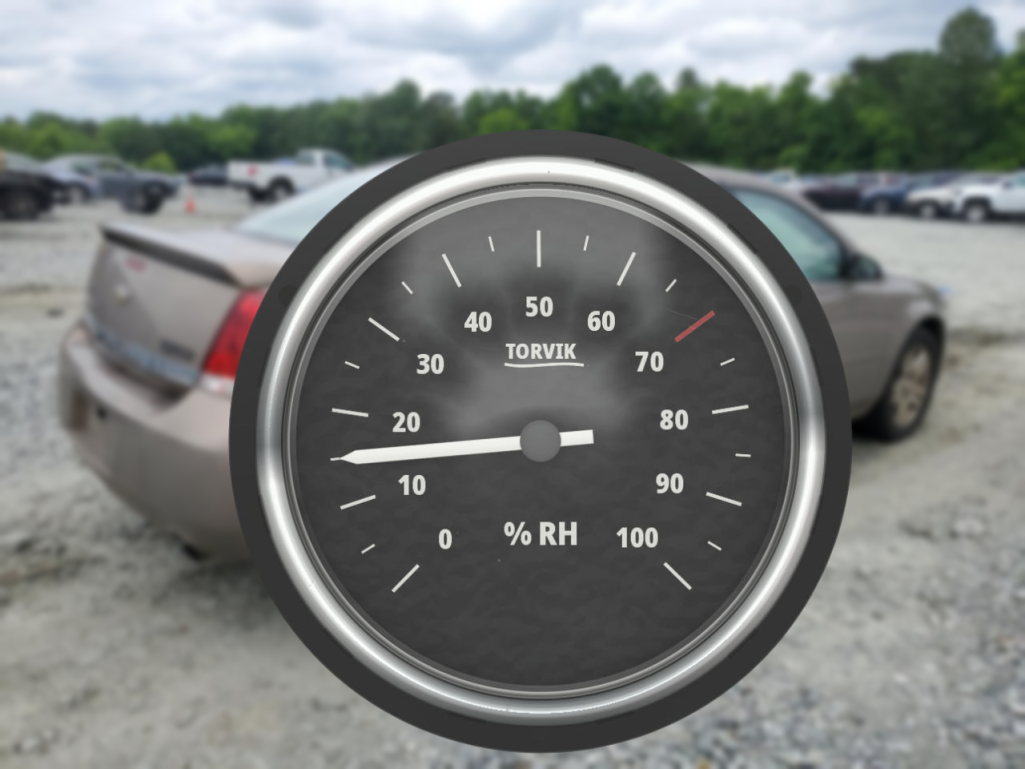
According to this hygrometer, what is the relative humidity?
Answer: 15 %
